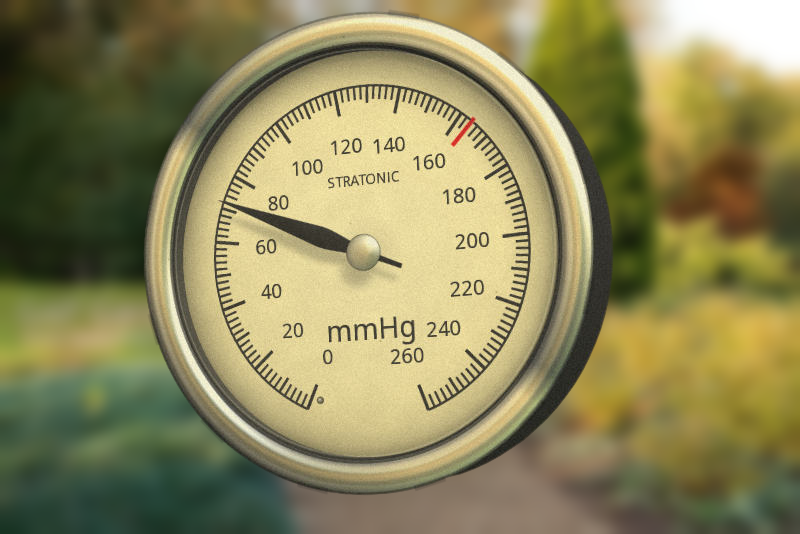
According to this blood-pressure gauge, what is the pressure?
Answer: 72 mmHg
